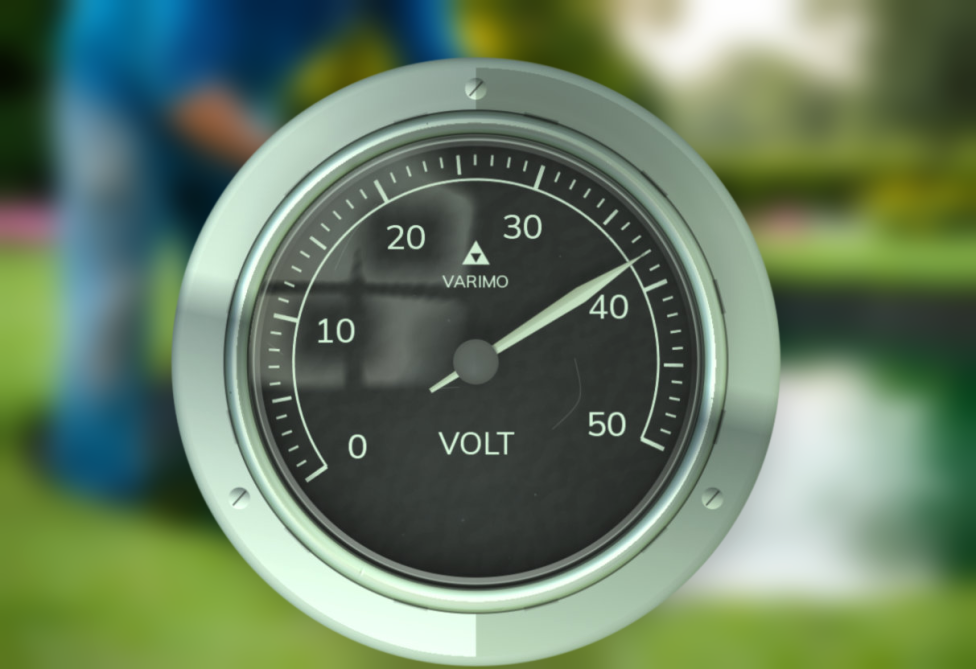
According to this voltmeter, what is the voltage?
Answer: 38 V
